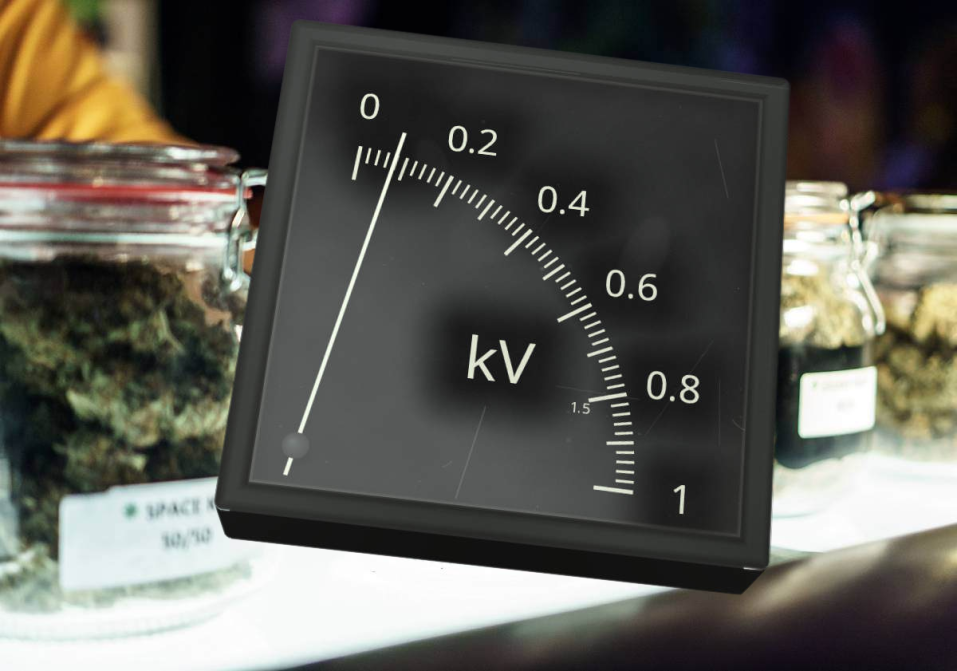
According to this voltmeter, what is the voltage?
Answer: 0.08 kV
